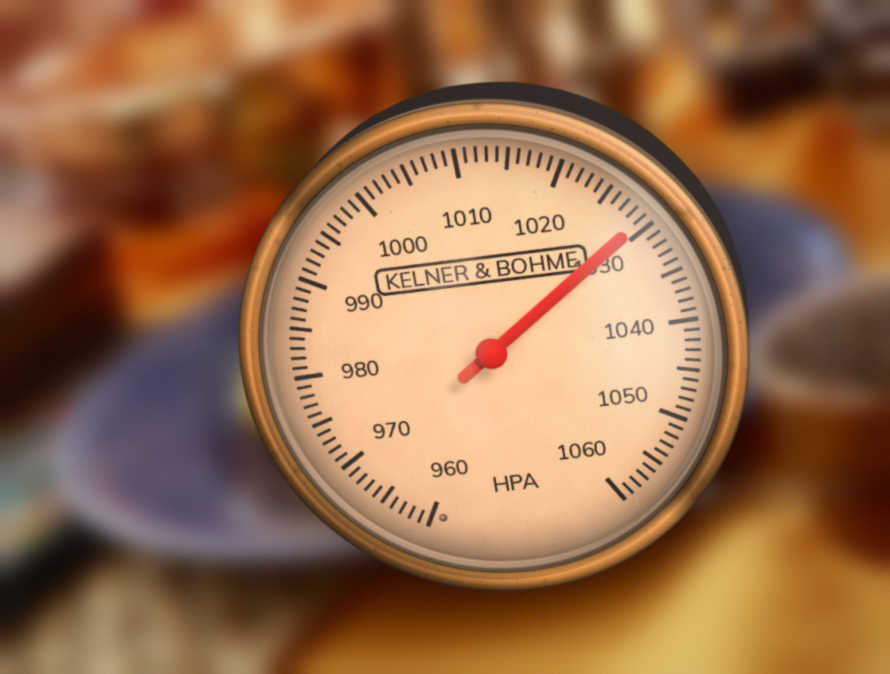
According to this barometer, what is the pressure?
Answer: 1029 hPa
